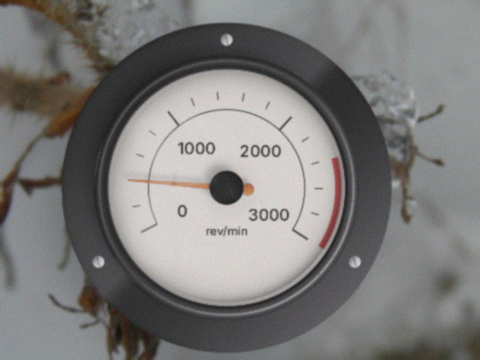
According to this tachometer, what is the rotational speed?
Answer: 400 rpm
